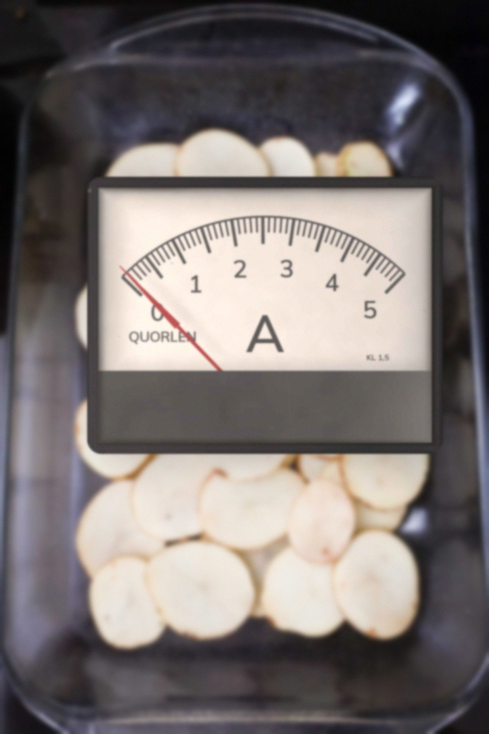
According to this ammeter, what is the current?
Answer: 0.1 A
